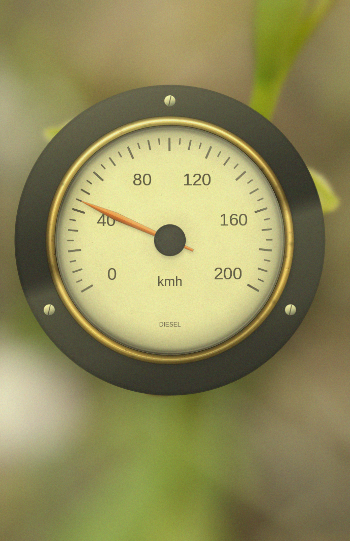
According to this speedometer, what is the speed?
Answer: 45 km/h
